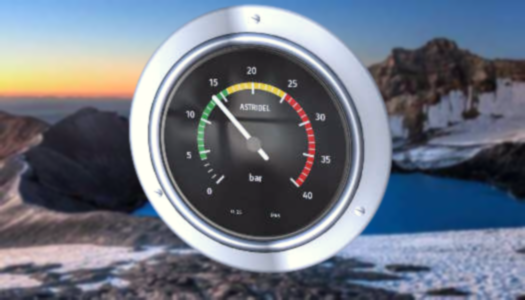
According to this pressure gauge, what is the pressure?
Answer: 14 bar
